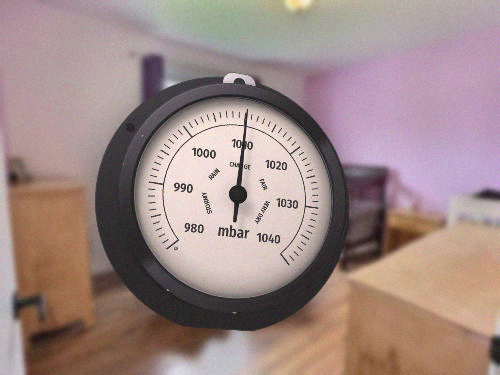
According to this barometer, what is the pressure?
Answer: 1010 mbar
